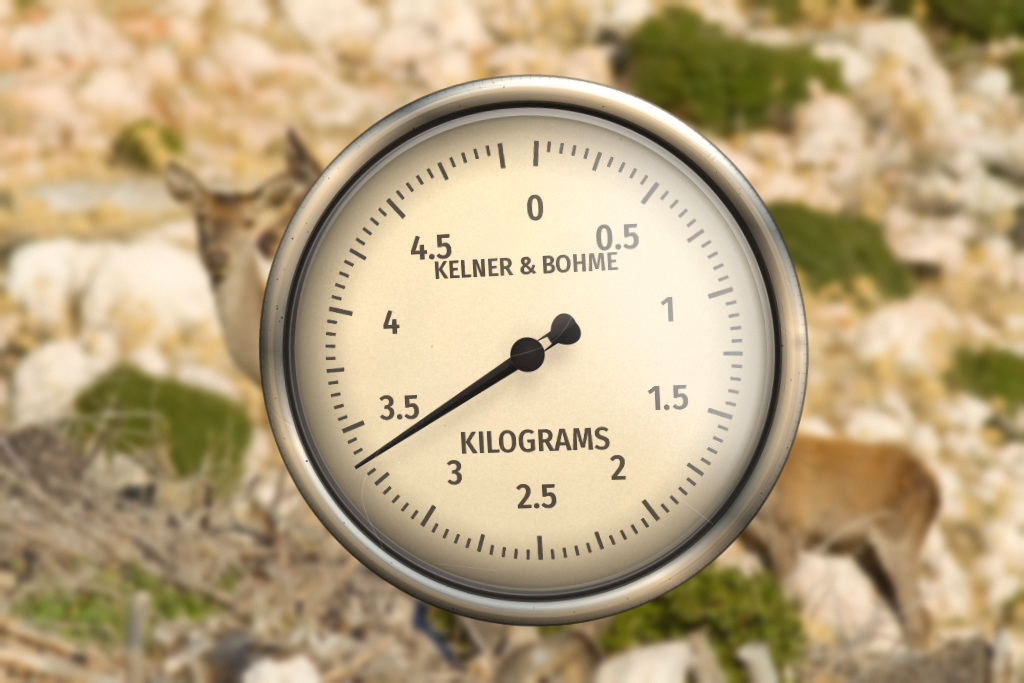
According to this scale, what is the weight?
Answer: 3.35 kg
